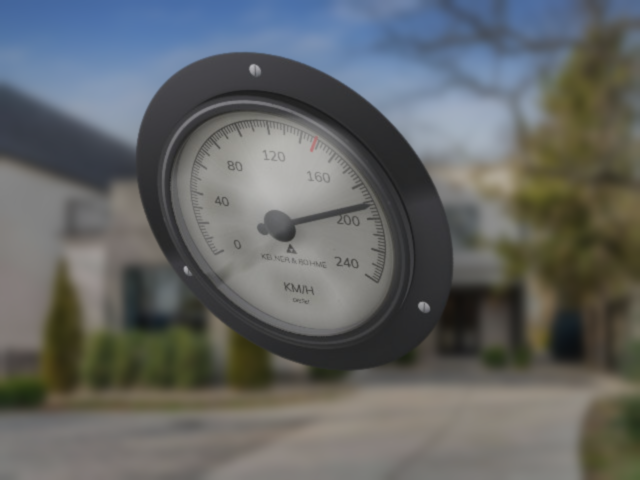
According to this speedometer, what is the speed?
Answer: 190 km/h
